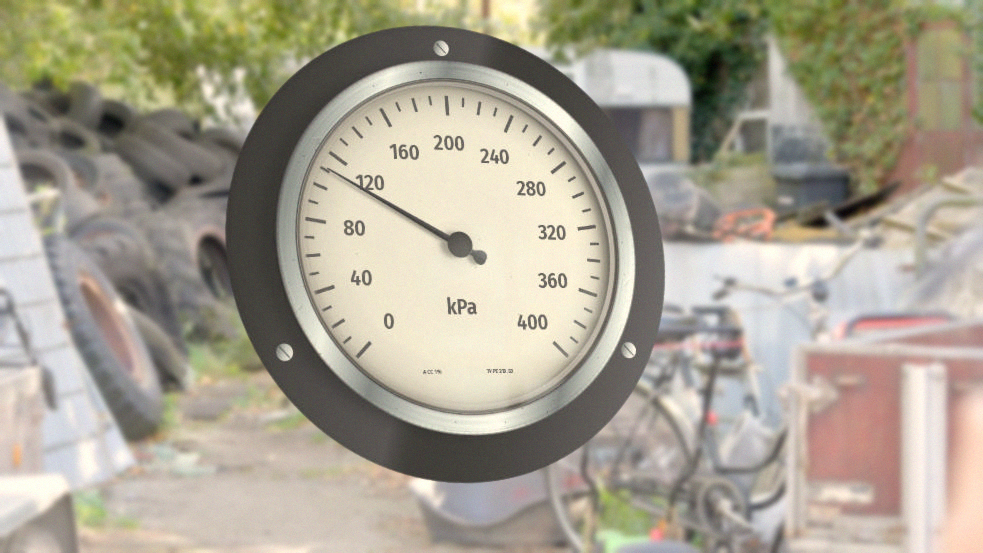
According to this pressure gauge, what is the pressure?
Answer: 110 kPa
